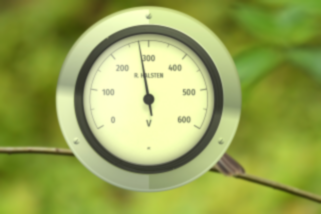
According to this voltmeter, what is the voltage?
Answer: 275 V
